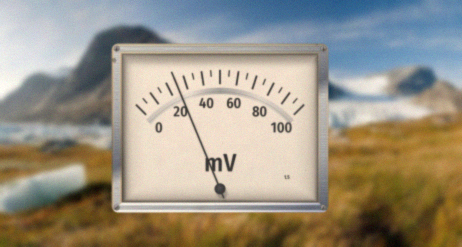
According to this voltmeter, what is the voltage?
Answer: 25 mV
